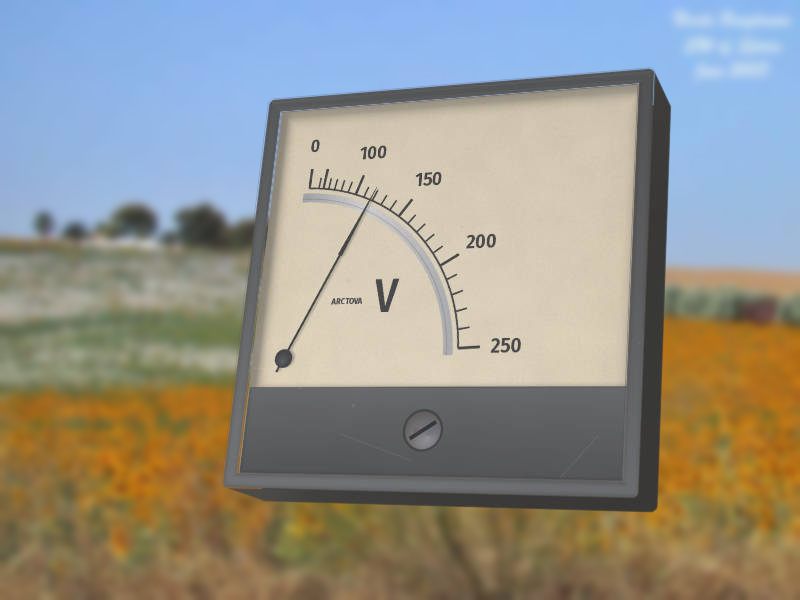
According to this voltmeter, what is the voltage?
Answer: 120 V
